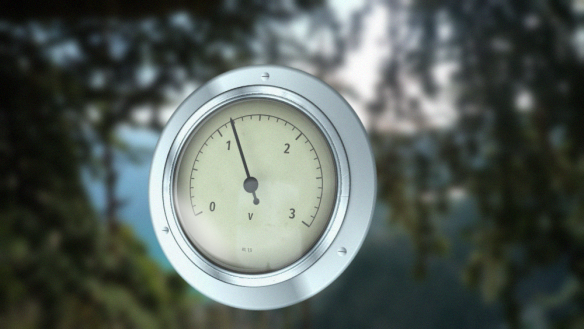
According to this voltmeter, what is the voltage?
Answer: 1.2 V
